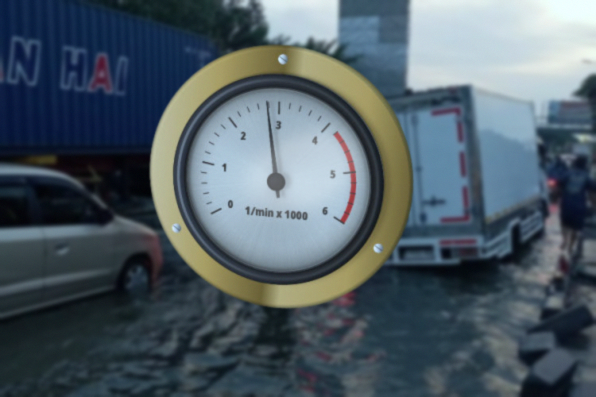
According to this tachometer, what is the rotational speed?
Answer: 2800 rpm
